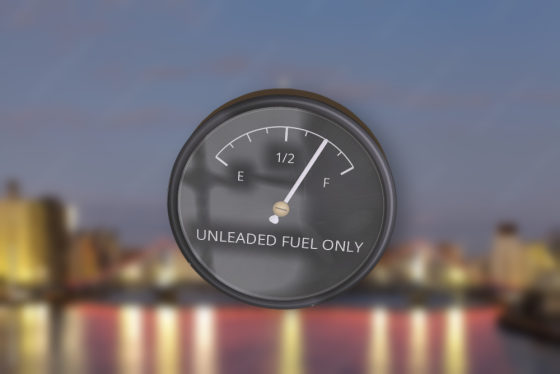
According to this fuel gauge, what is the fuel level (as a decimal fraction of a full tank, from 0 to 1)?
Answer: 0.75
